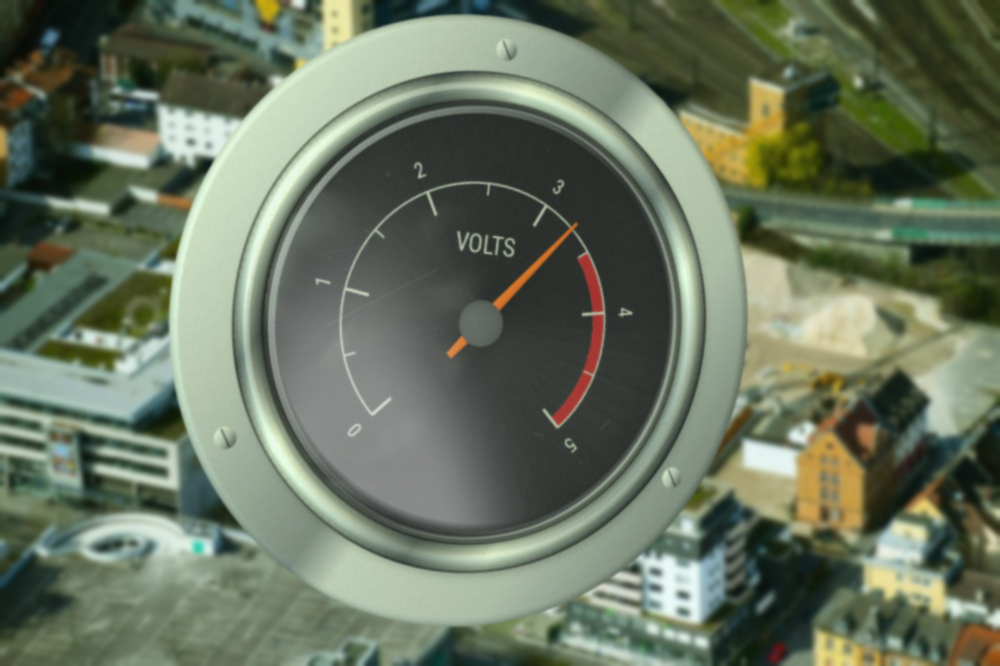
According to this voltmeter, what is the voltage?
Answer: 3.25 V
